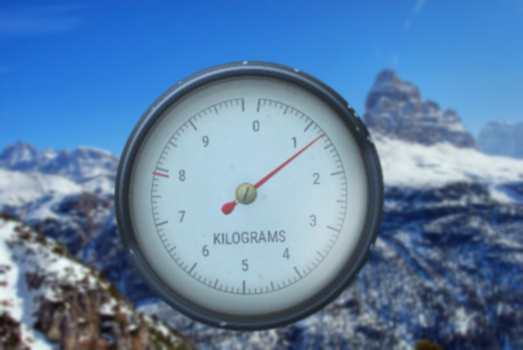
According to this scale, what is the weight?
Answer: 1.3 kg
